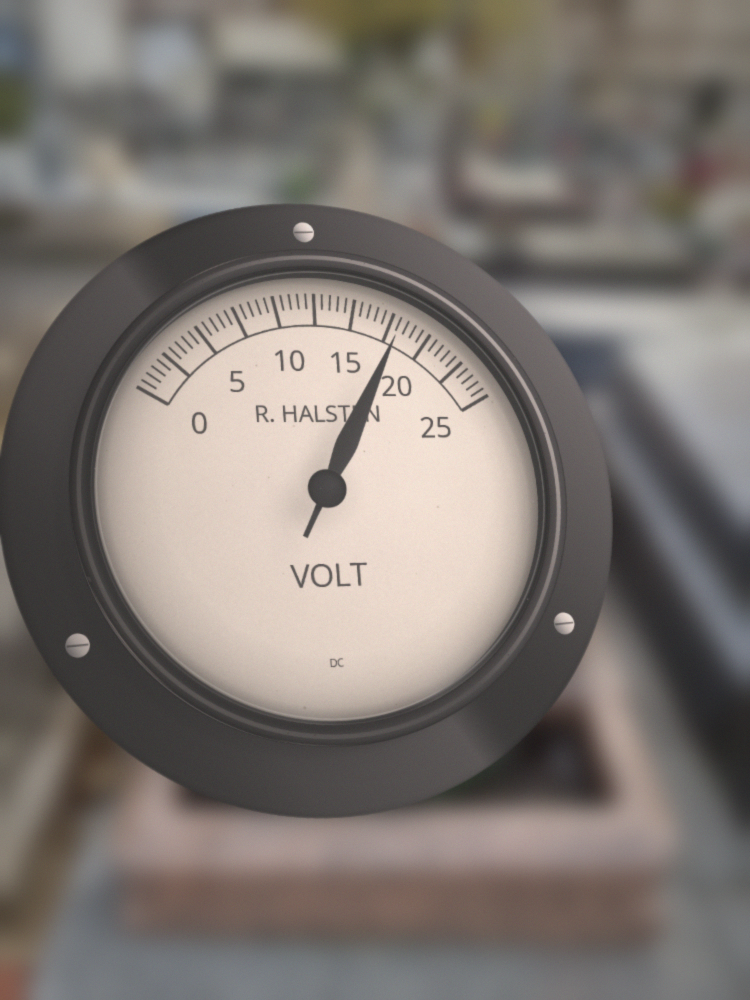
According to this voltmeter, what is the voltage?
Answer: 18 V
